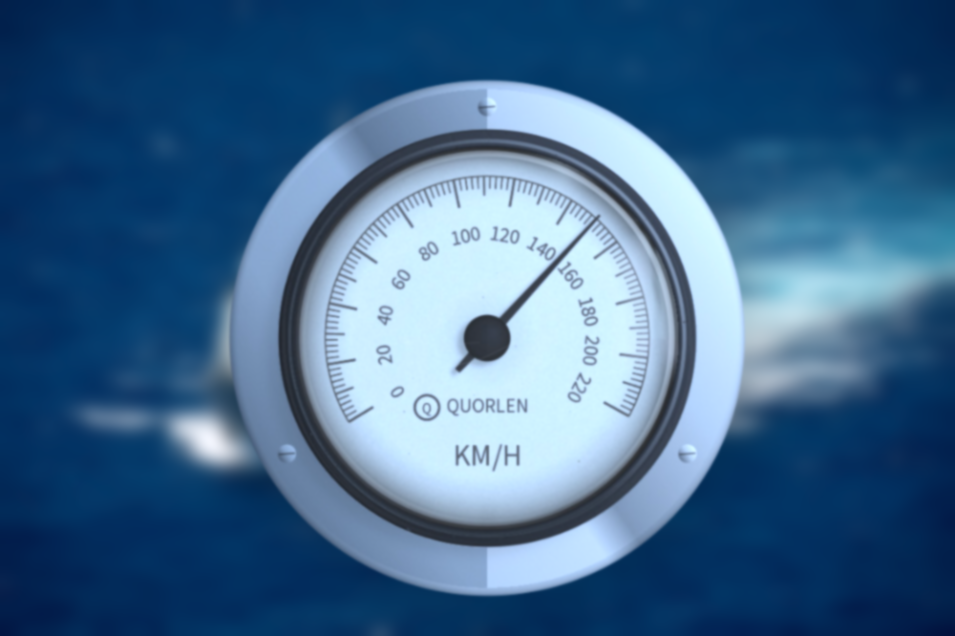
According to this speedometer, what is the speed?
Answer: 150 km/h
